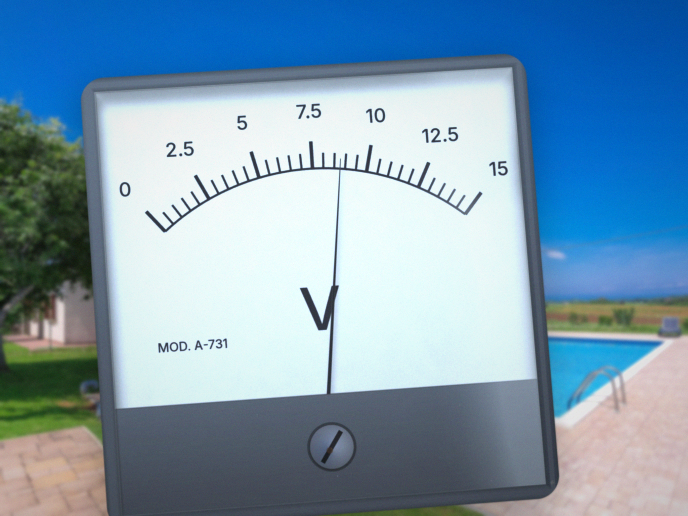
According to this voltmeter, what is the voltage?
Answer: 8.75 V
